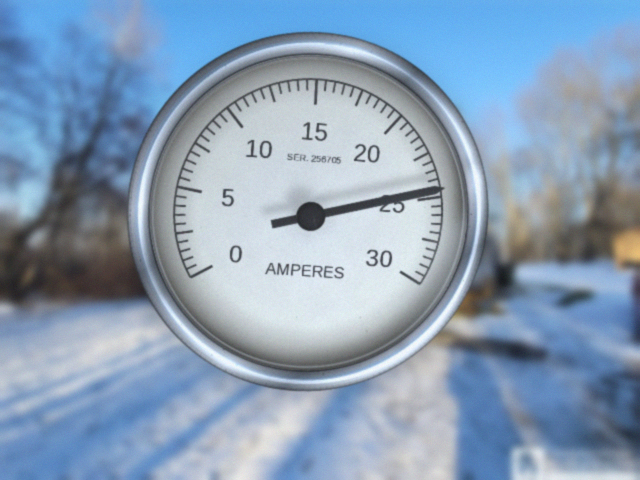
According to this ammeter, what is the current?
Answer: 24.5 A
